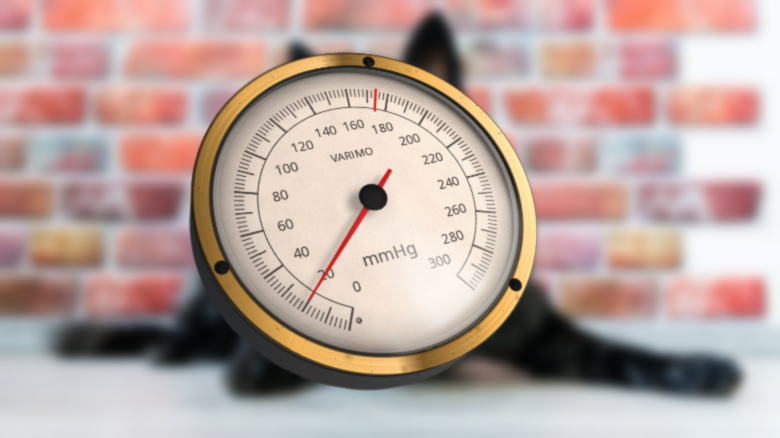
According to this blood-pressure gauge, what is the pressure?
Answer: 20 mmHg
